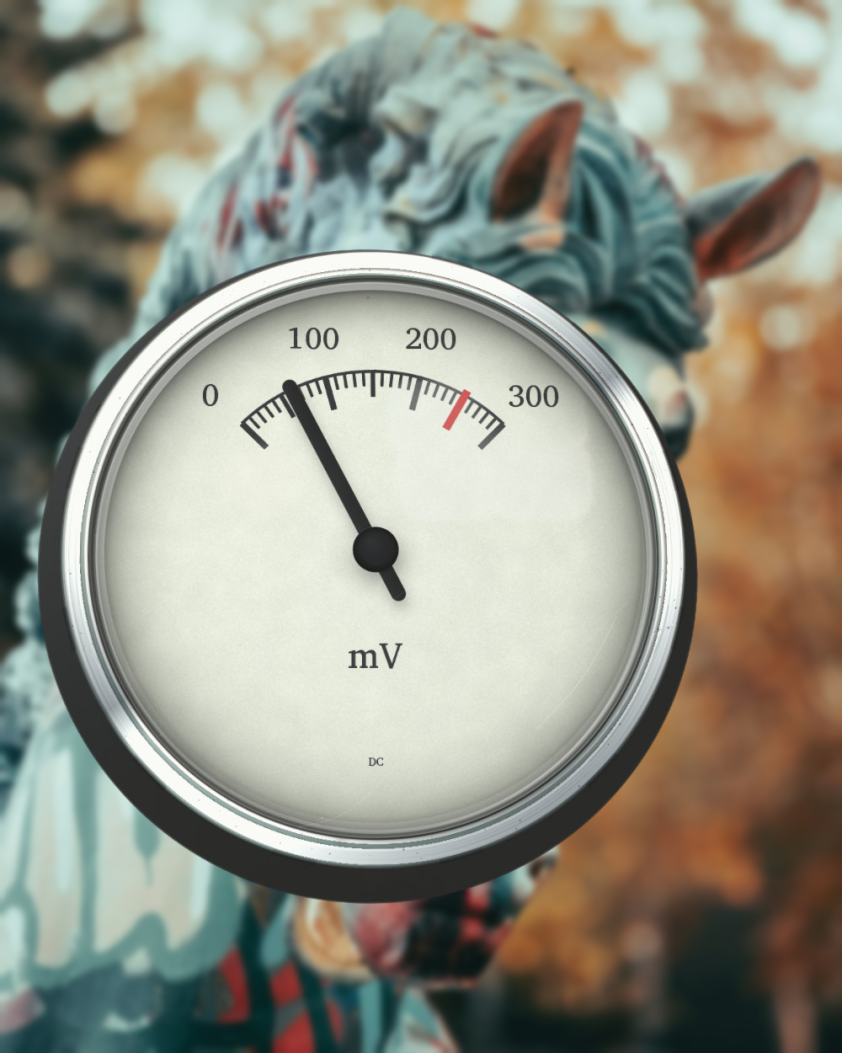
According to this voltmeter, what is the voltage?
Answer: 60 mV
